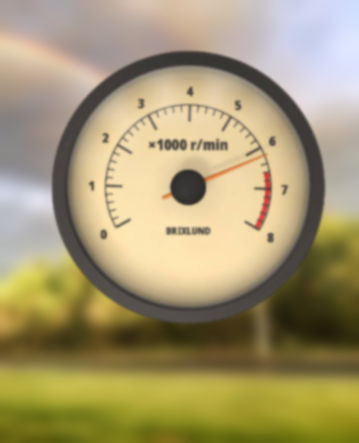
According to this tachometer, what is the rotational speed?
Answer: 6200 rpm
